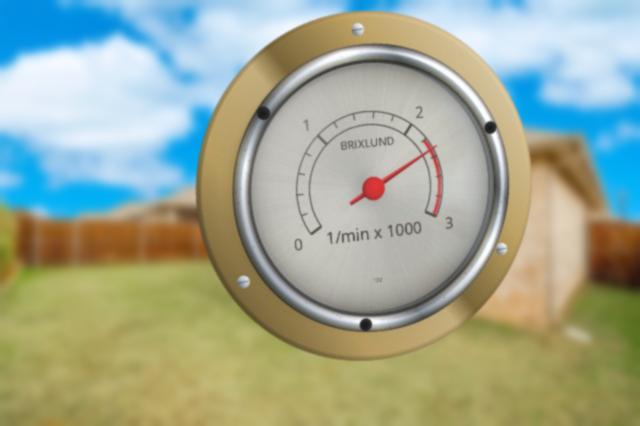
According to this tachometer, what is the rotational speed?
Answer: 2300 rpm
